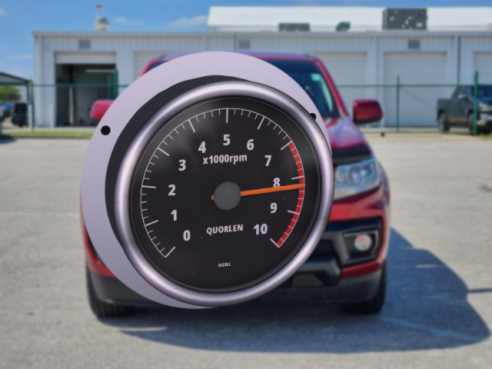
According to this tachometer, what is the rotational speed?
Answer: 8200 rpm
